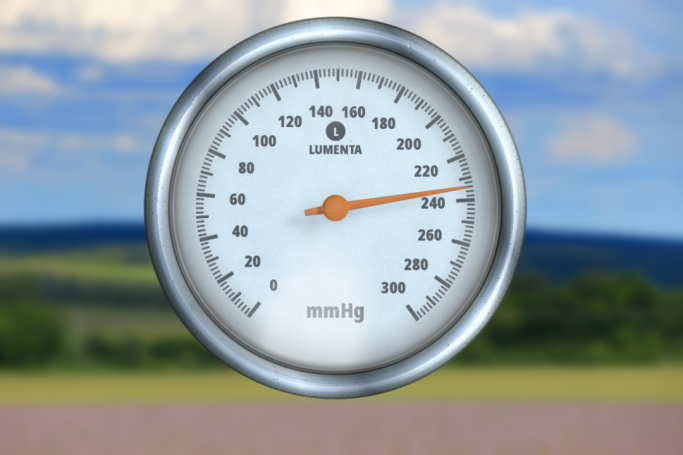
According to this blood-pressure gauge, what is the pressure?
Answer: 234 mmHg
